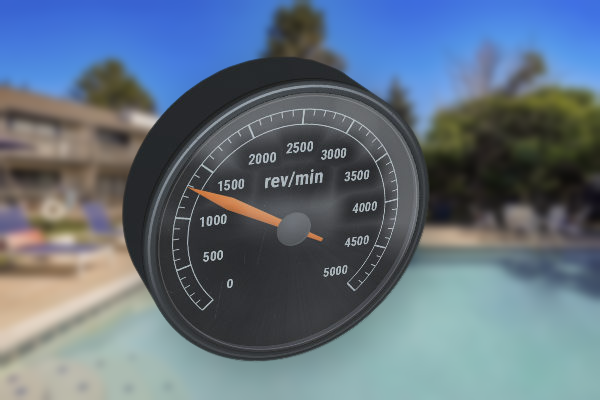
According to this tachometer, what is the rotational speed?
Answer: 1300 rpm
